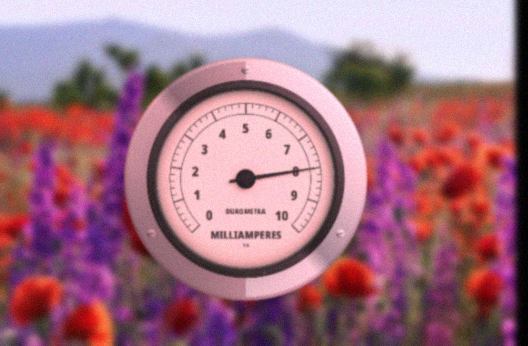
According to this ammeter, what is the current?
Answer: 8 mA
